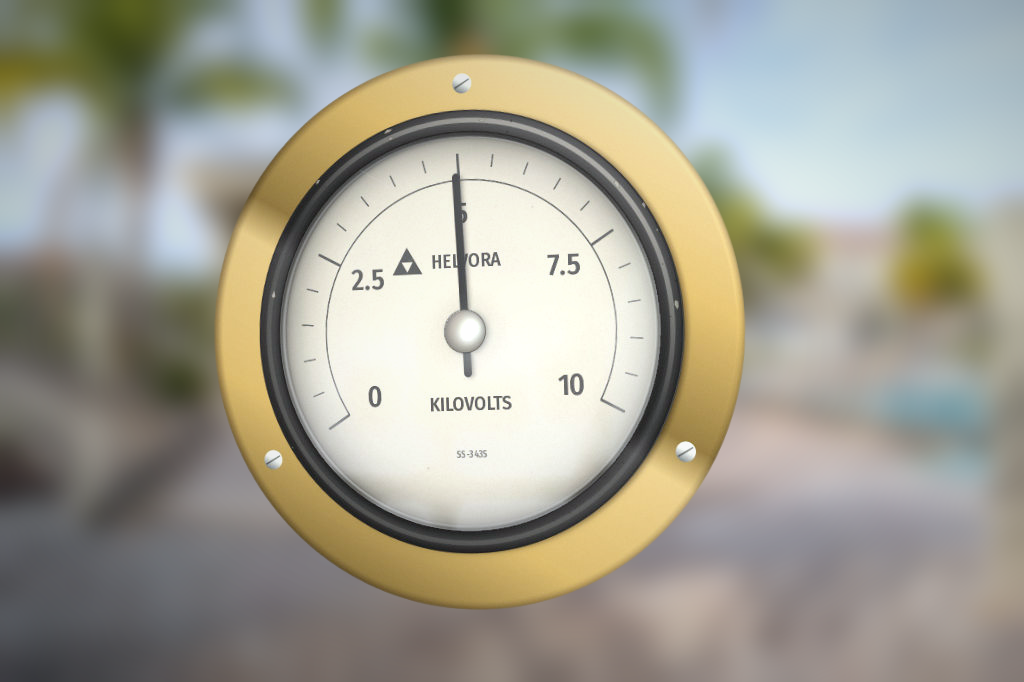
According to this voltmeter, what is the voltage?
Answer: 5 kV
